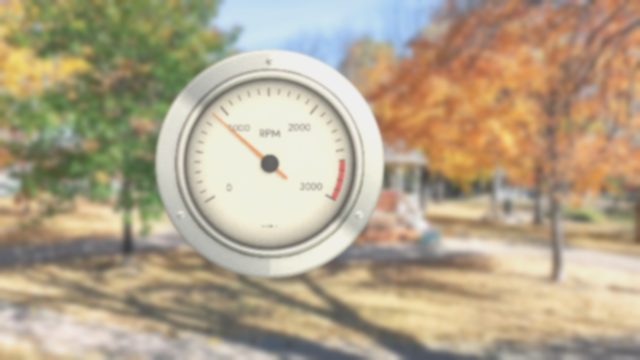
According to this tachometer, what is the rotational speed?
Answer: 900 rpm
